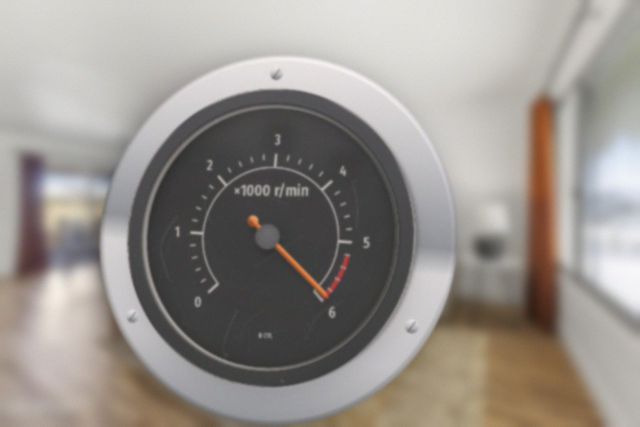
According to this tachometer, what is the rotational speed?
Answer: 5900 rpm
